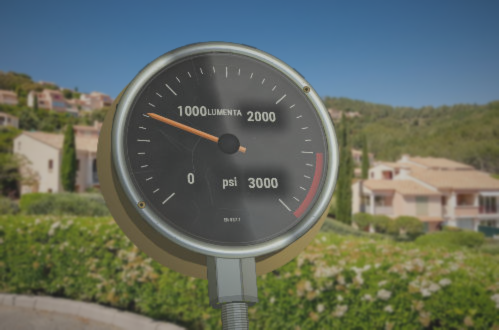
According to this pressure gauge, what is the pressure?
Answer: 700 psi
